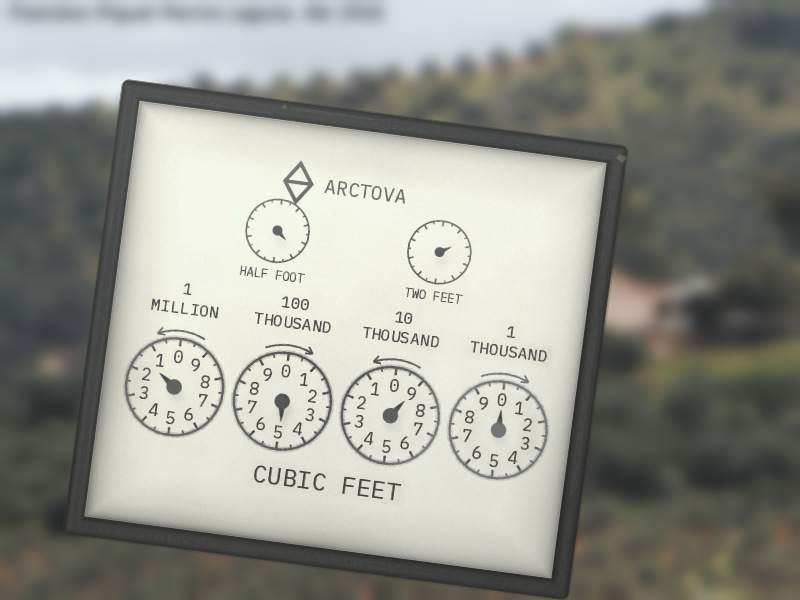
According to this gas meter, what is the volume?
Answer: 149000 ft³
